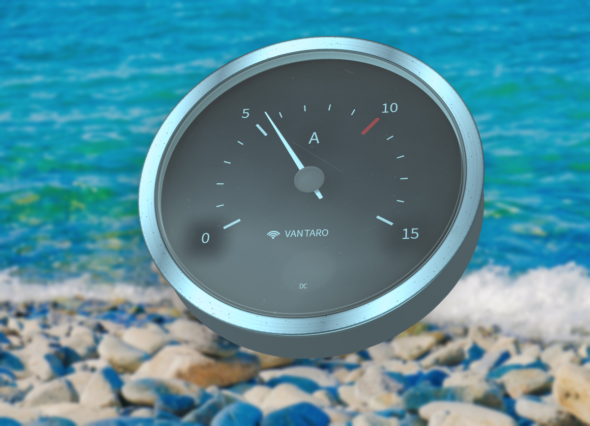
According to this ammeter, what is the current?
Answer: 5.5 A
